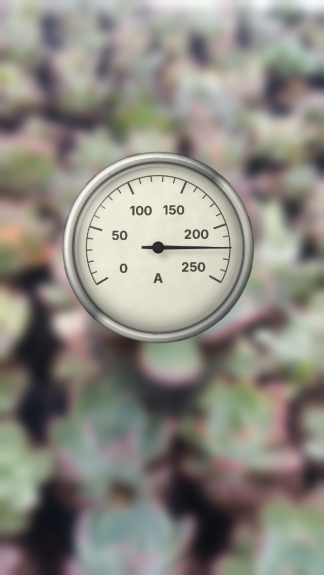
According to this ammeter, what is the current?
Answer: 220 A
